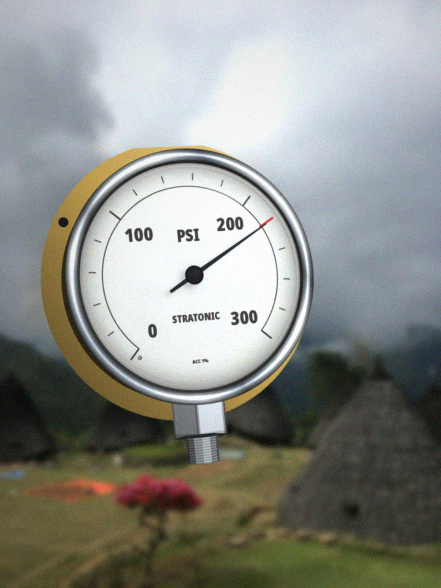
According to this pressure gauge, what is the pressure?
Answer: 220 psi
